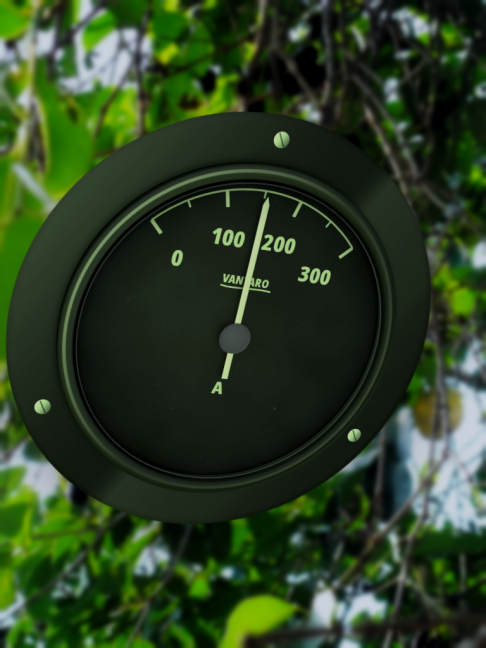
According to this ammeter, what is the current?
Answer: 150 A
